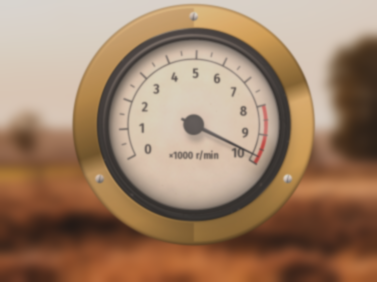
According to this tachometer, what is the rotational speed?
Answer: 9750 rpm
